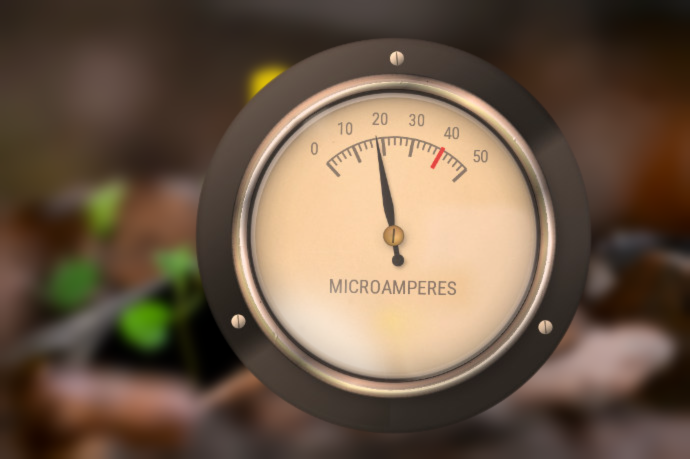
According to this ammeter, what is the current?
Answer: 18 µA
